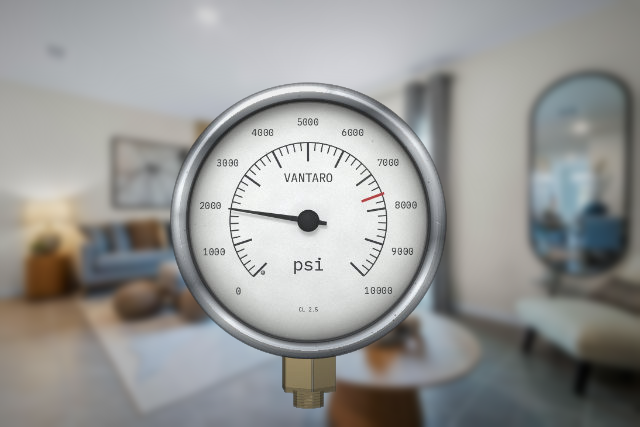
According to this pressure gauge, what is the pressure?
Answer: 2000 psi
